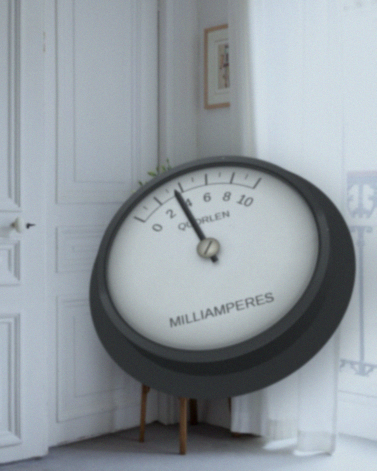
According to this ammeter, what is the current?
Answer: 3.5 mA
